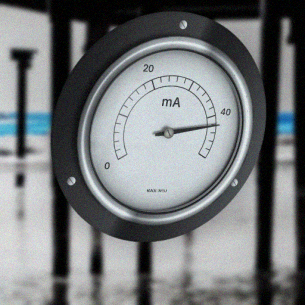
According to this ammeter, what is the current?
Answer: 42 mA
